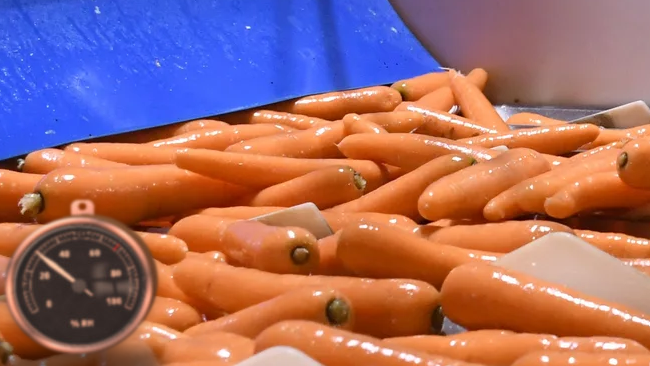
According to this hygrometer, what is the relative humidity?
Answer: 30 %
